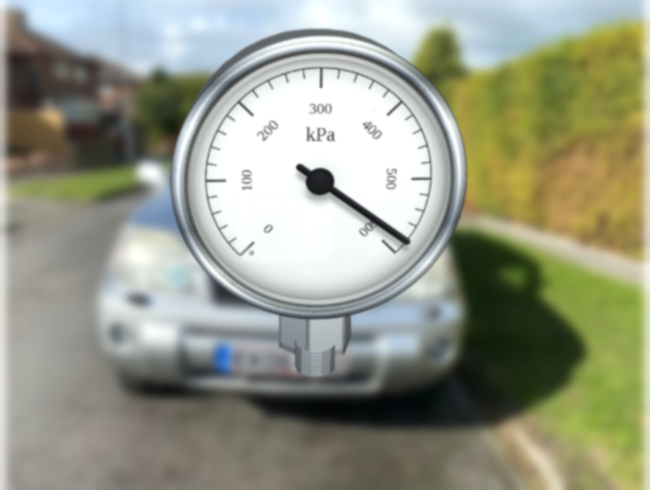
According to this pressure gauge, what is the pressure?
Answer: 580 kPa
